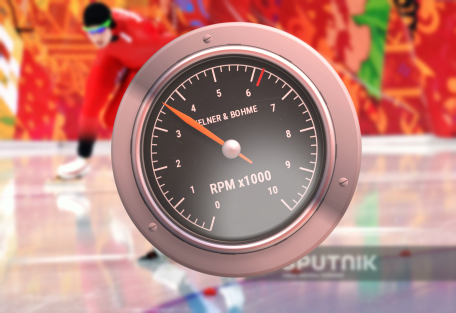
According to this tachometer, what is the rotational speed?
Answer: 3600 rpm
